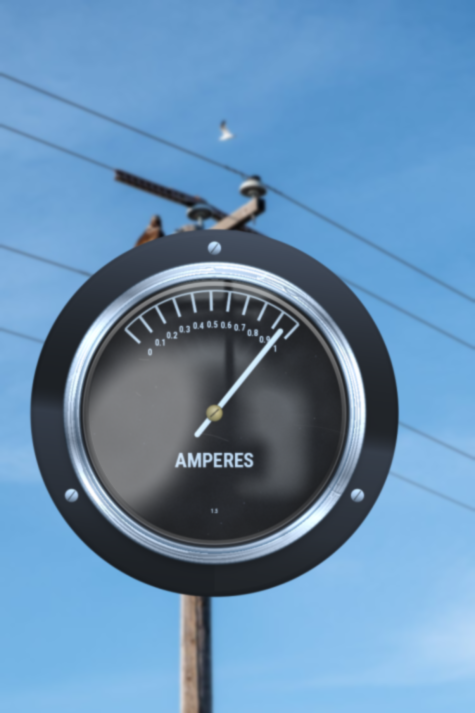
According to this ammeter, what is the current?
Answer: 0.95 A
